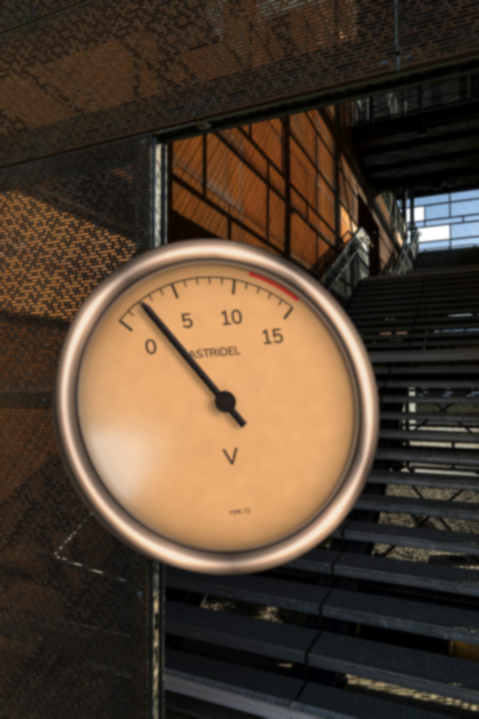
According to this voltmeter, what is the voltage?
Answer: 2 V
